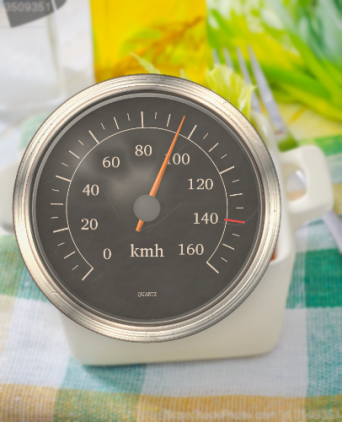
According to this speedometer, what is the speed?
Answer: 95 km/h
